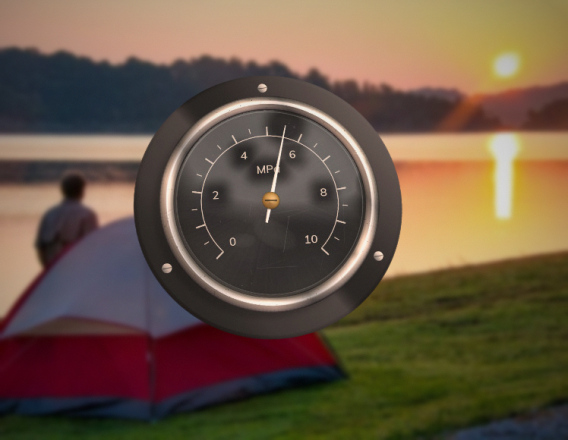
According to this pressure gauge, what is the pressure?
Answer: 5.5 MPa
